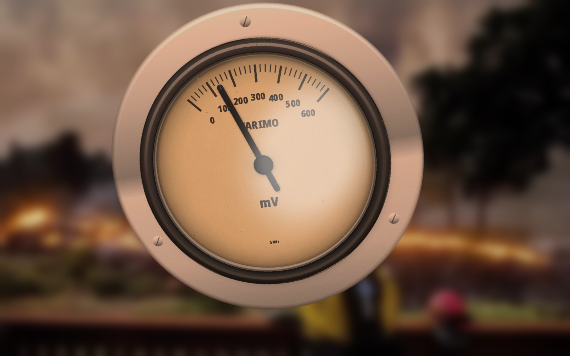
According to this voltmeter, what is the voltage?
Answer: 140 mV
